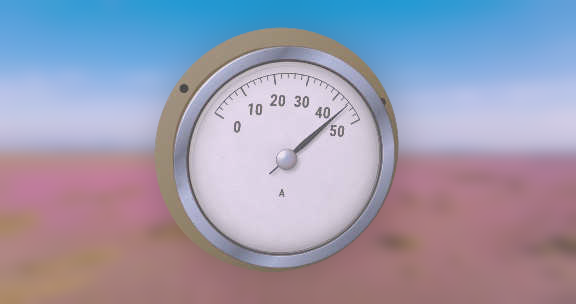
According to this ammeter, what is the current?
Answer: 44 A
